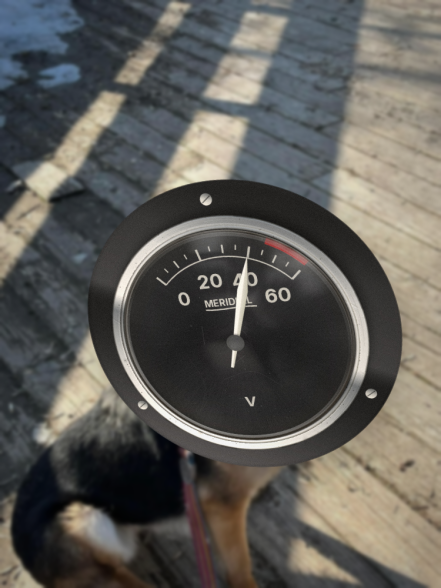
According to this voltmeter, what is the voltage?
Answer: 40 V
